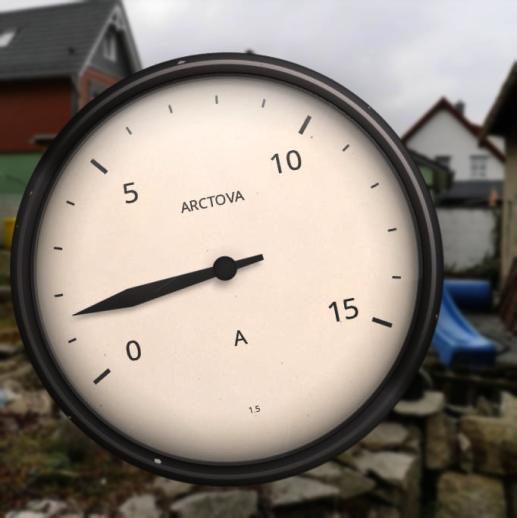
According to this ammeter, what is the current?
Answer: 1.5 A
